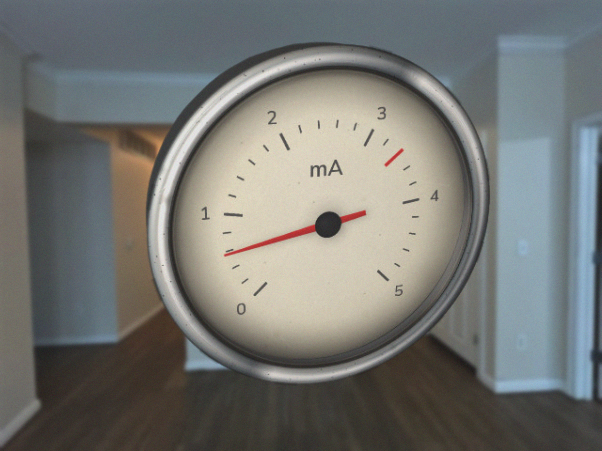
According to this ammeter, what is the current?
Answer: 0.6 mA
